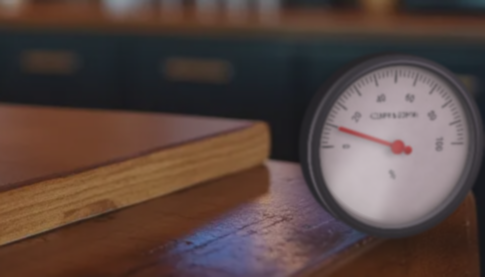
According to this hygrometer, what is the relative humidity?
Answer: 10 %
